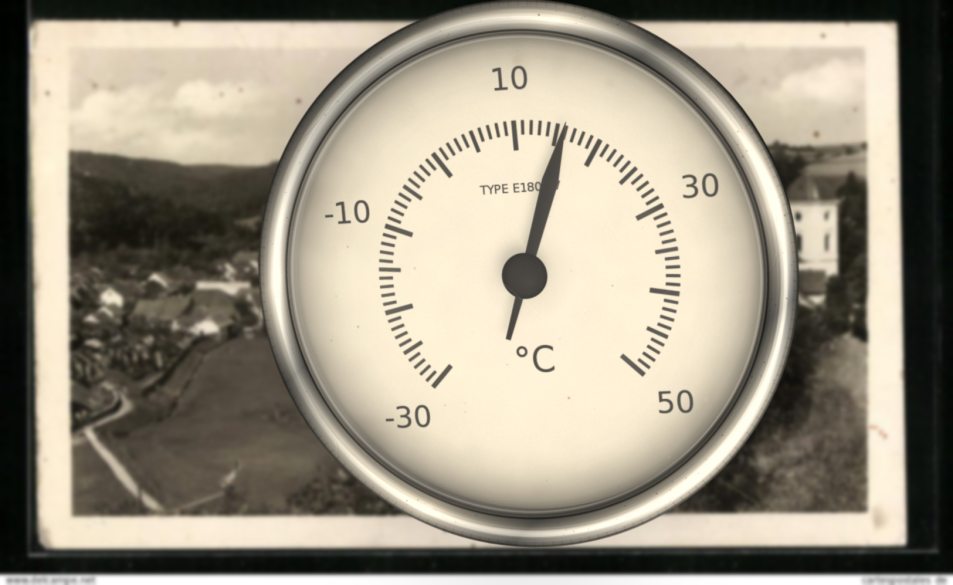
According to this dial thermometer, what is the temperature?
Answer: 16 °C
